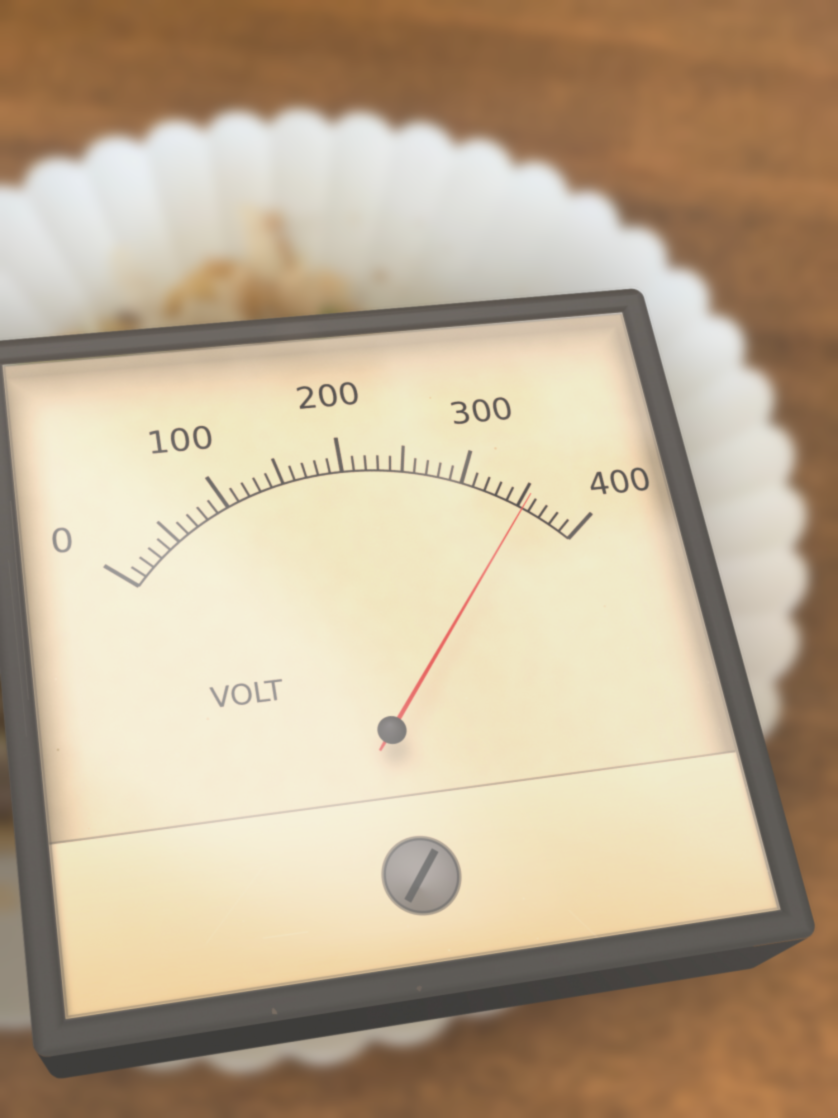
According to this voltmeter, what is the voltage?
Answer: 355 V
